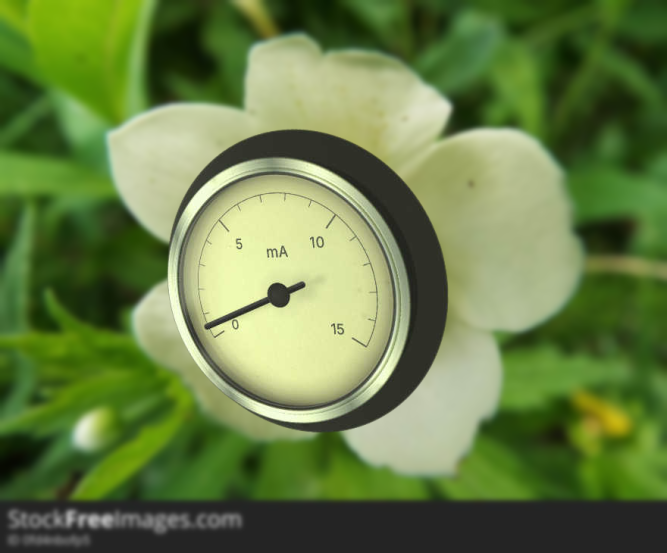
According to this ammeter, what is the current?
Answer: 0.5 mA
